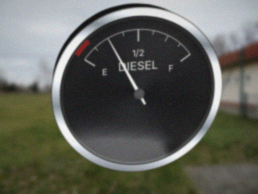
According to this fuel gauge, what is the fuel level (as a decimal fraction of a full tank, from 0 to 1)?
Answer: 0.25
